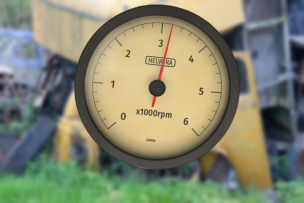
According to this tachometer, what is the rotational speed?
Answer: 3200 rpm
